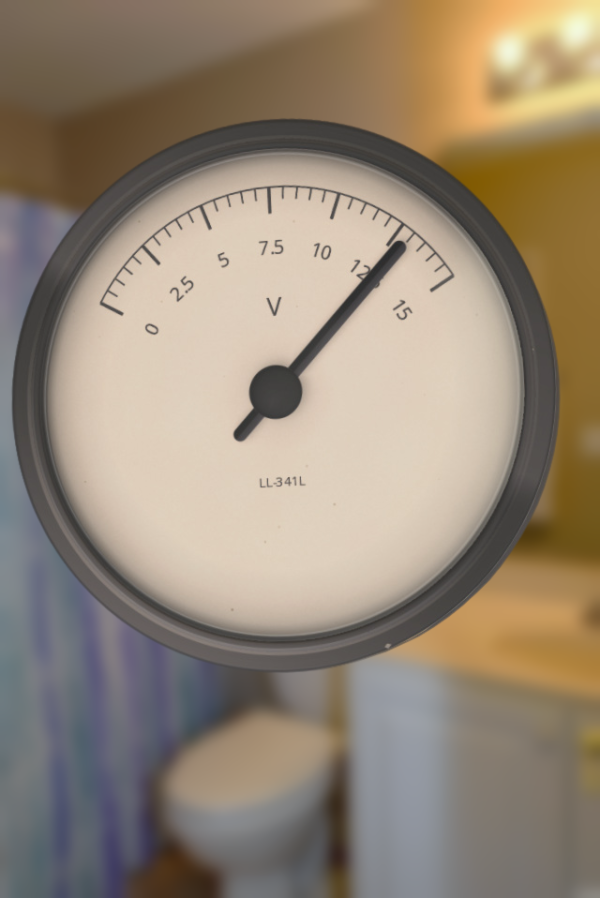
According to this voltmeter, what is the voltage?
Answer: 13 V
